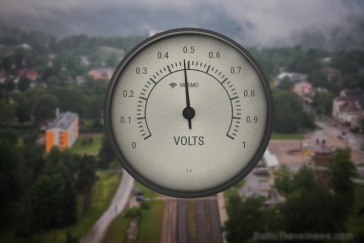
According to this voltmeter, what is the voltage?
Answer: 0.48 V
